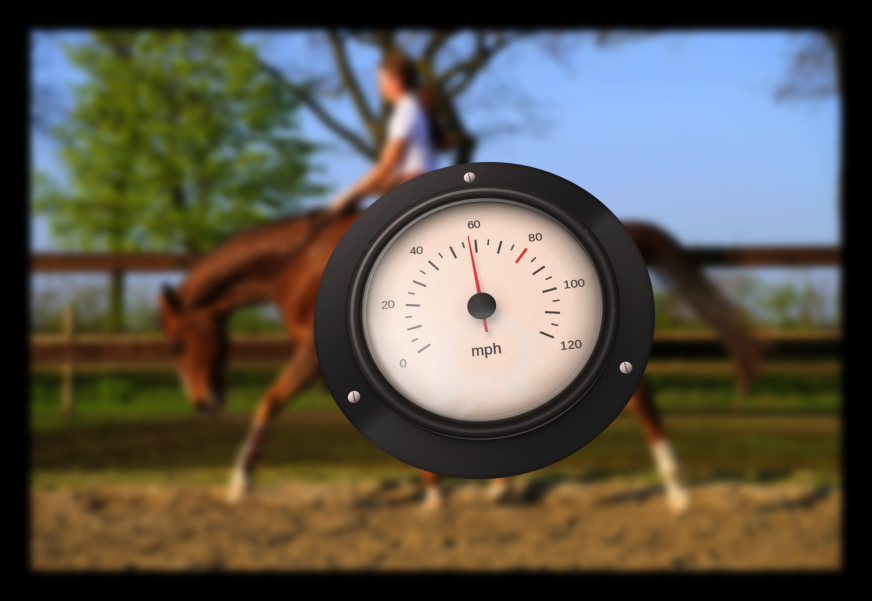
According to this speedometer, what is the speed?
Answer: 57.5 mph
